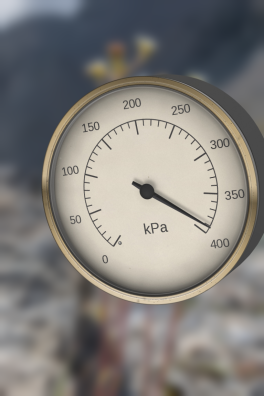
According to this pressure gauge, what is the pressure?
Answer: 390 kPa
